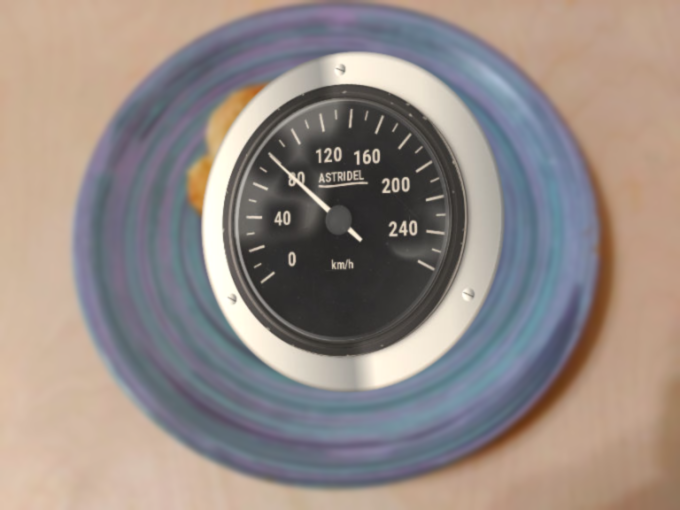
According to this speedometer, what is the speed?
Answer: 80 km/h
